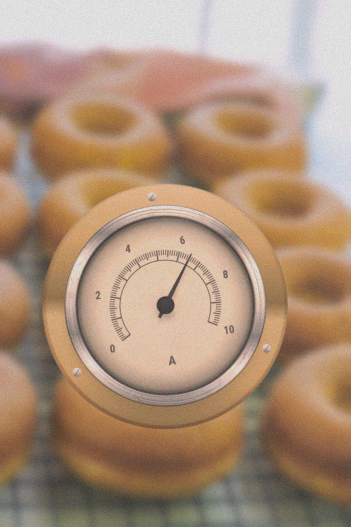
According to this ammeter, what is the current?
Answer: 6.5 A
